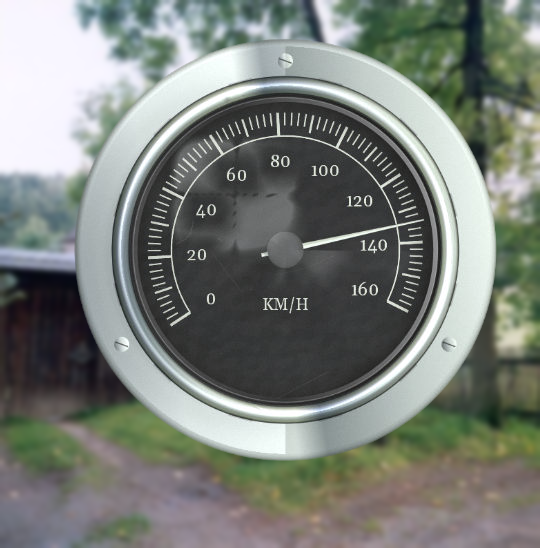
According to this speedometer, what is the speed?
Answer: 134 km/h
